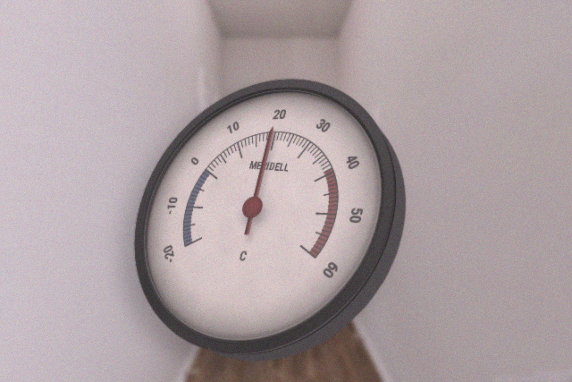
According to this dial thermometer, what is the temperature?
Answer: 20 °C
